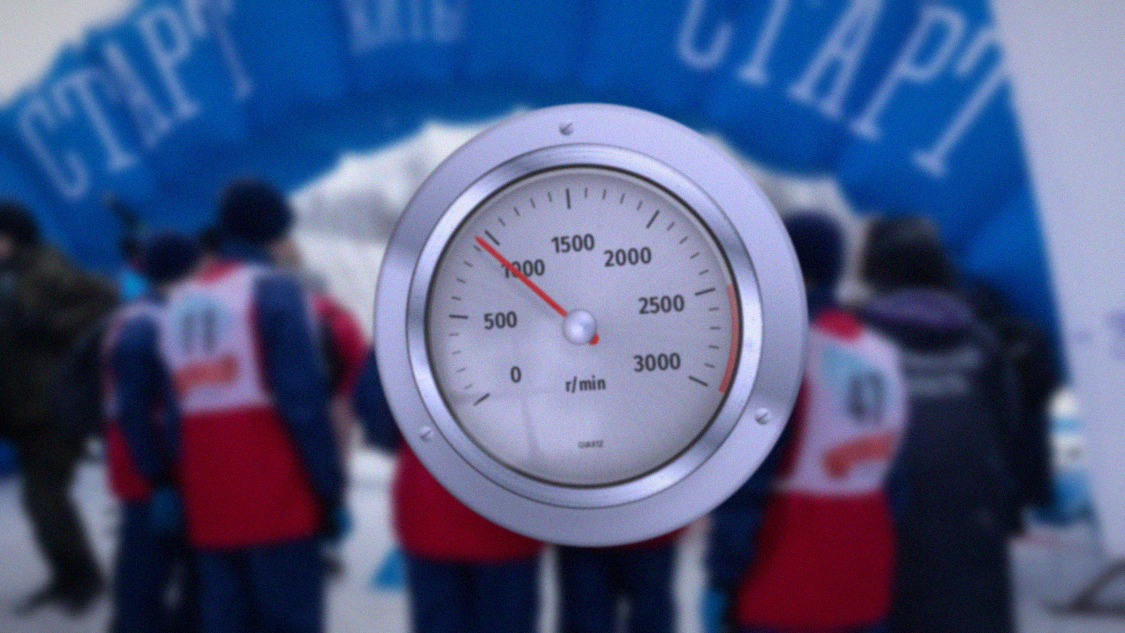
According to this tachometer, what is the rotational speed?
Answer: 950 rpm
